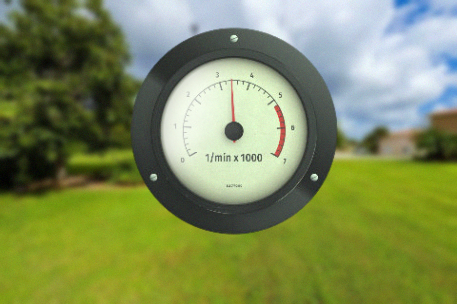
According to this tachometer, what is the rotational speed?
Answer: 3400 rpm
